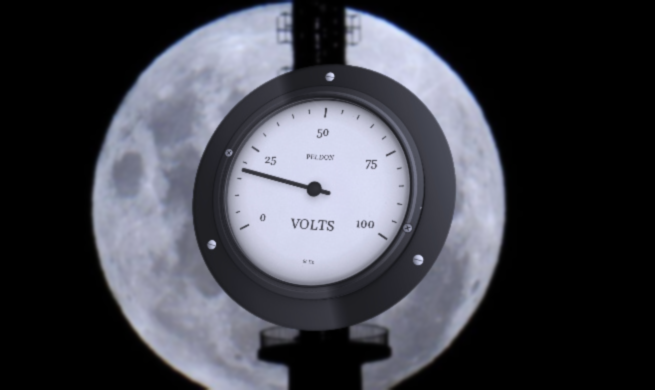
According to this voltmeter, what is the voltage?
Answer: 17.5 V
